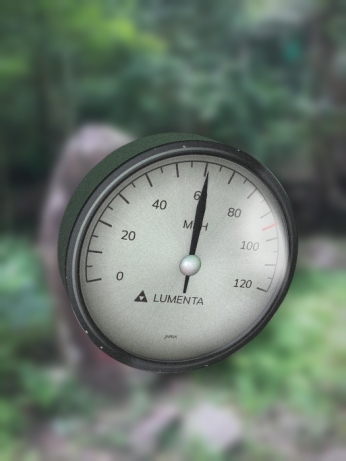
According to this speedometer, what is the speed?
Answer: 60 mph
